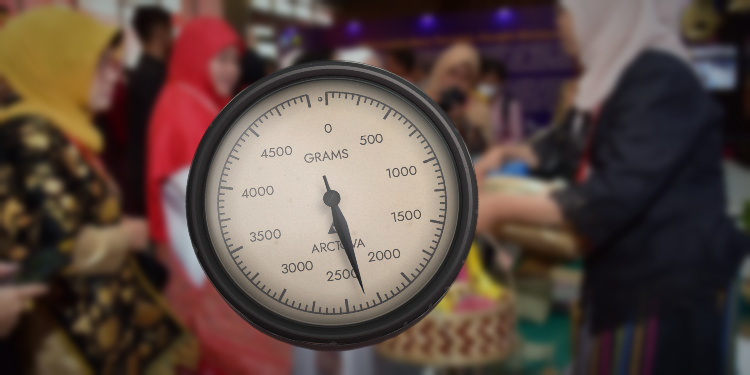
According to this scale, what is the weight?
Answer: 2350 g
